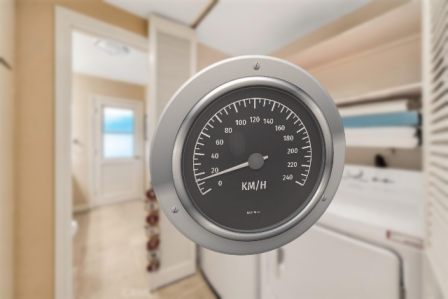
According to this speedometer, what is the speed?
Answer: 15 km/h
